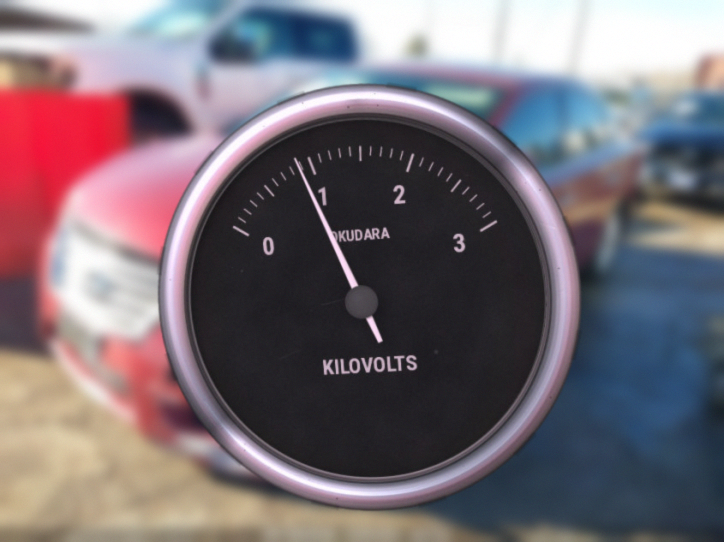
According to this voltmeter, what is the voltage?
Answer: 0.9 kV
